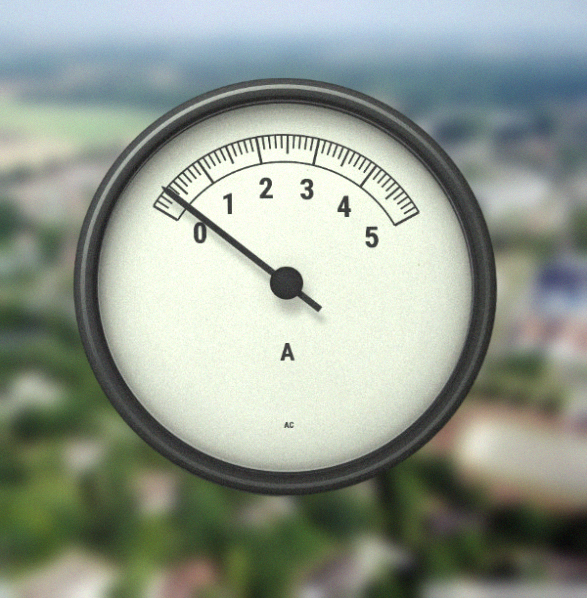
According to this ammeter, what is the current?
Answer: 0.3 A
